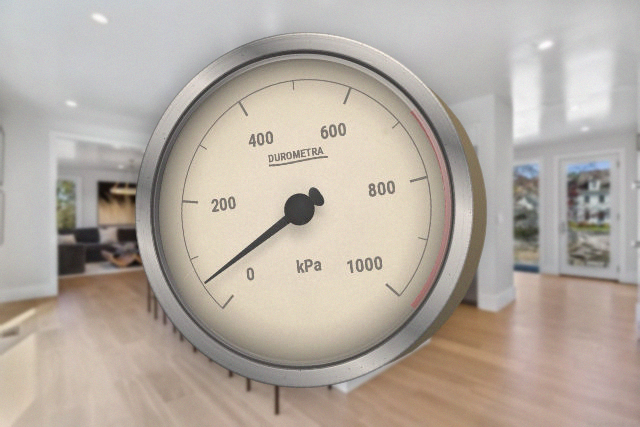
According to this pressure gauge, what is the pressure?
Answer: 50 kPa
